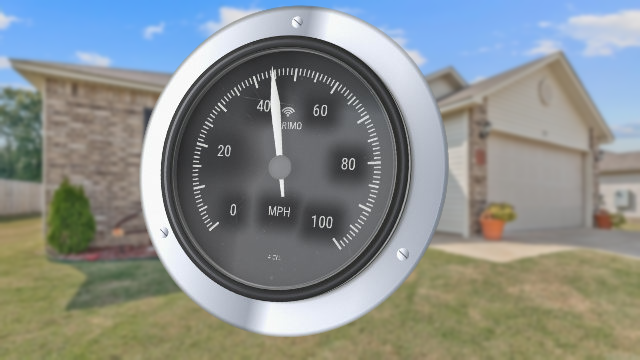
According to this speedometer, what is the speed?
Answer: 45 mph
